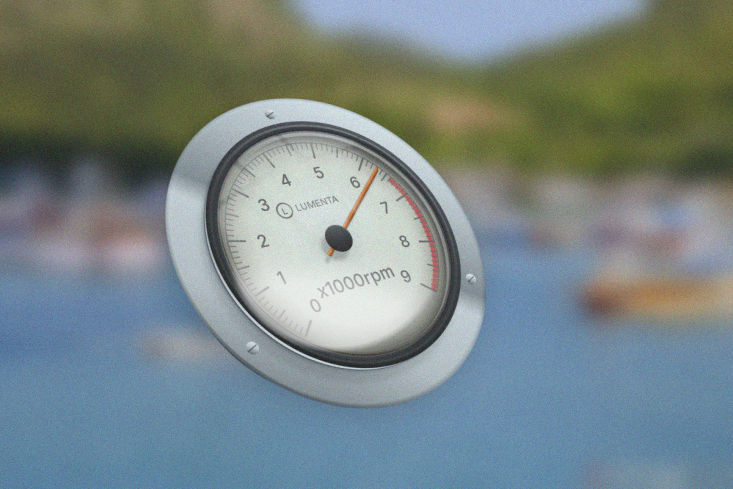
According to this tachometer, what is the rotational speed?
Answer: 6300 rpm
